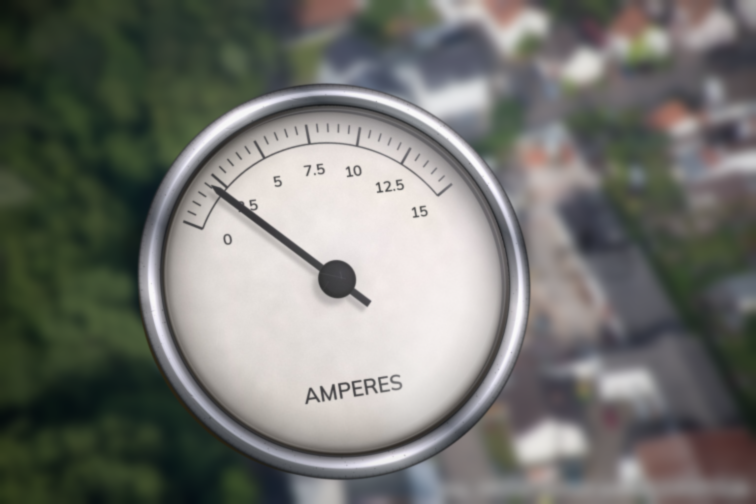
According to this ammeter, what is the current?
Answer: 2 A
